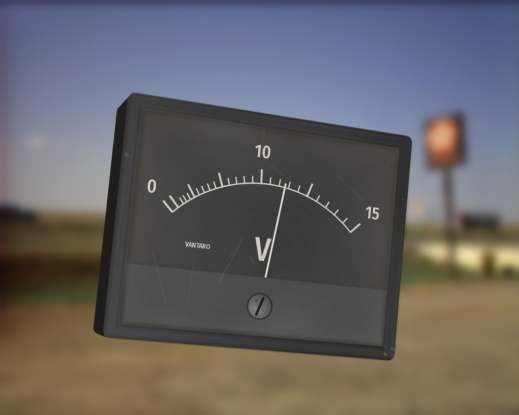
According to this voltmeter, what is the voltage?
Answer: 11.25 V
